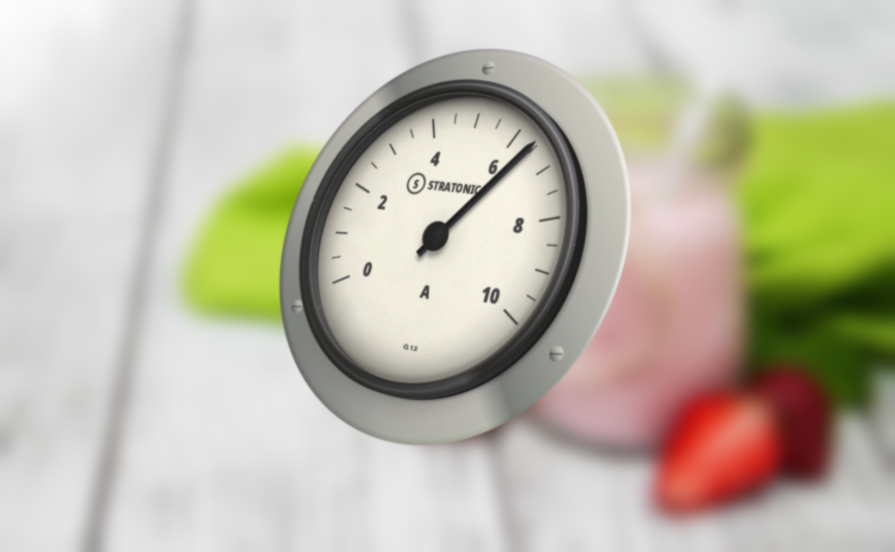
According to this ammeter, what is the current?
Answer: 6.5 A
